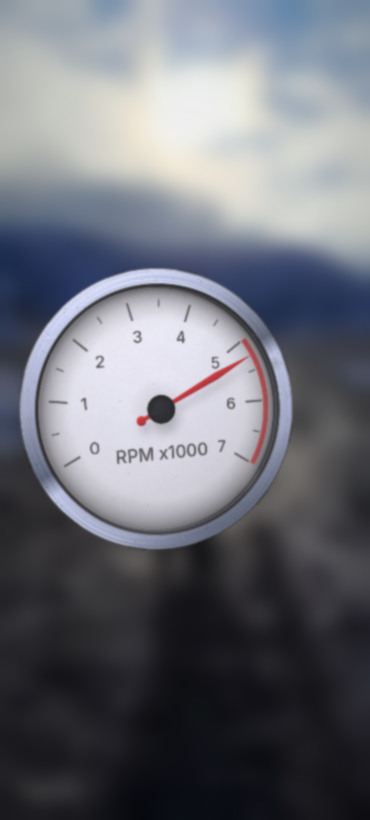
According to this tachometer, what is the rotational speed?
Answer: 5250 rpm
